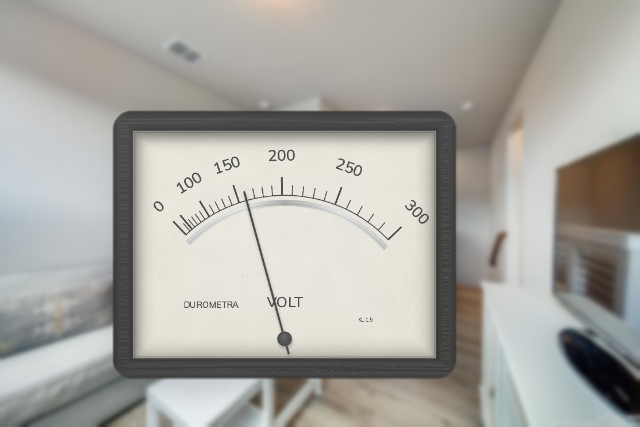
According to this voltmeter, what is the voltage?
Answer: 160 V
